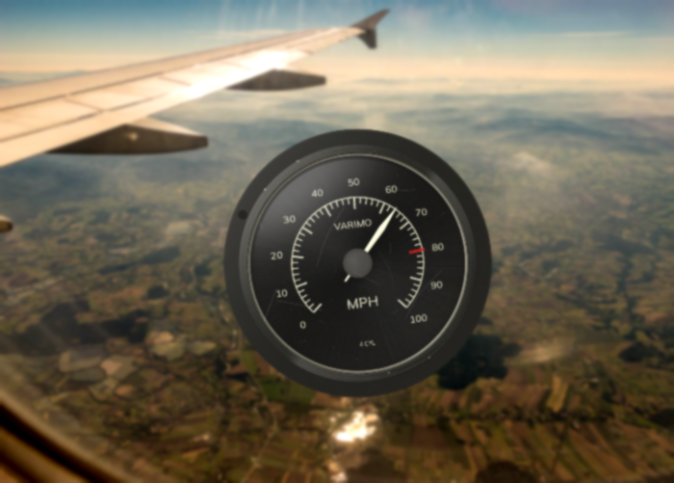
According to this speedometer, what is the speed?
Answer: 64 mph
